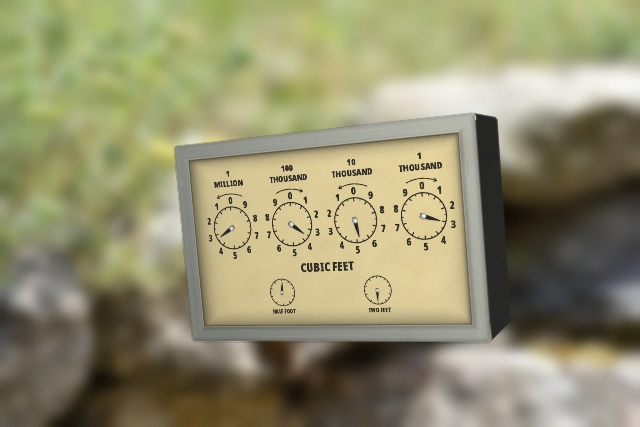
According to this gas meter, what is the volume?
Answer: 335300 ft³
